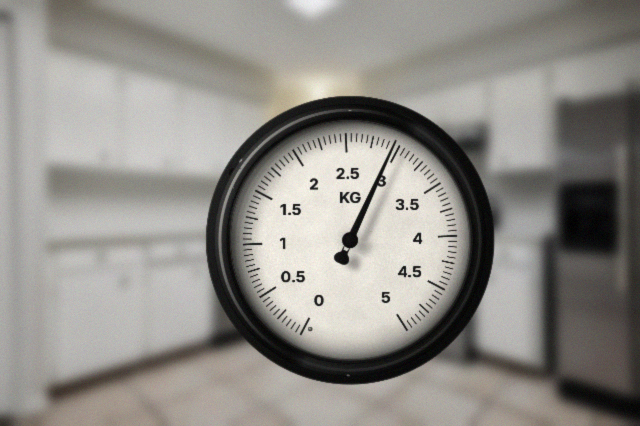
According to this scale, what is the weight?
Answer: 2.95 kg
